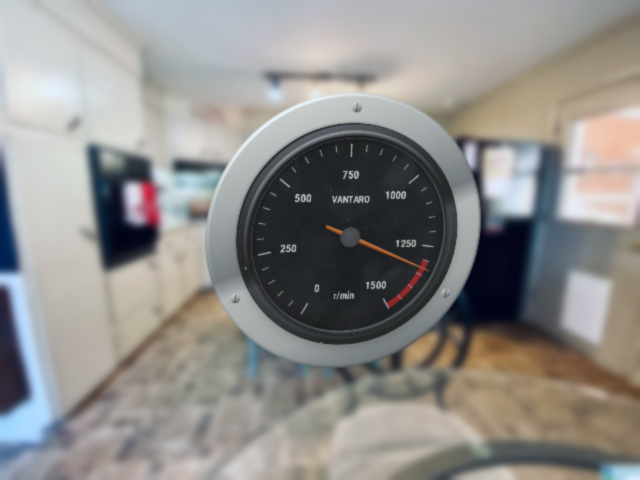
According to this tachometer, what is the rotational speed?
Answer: 1325 rpm
